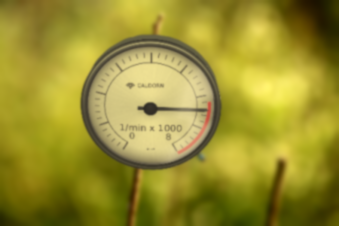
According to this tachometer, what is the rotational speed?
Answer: 6400 rpm
